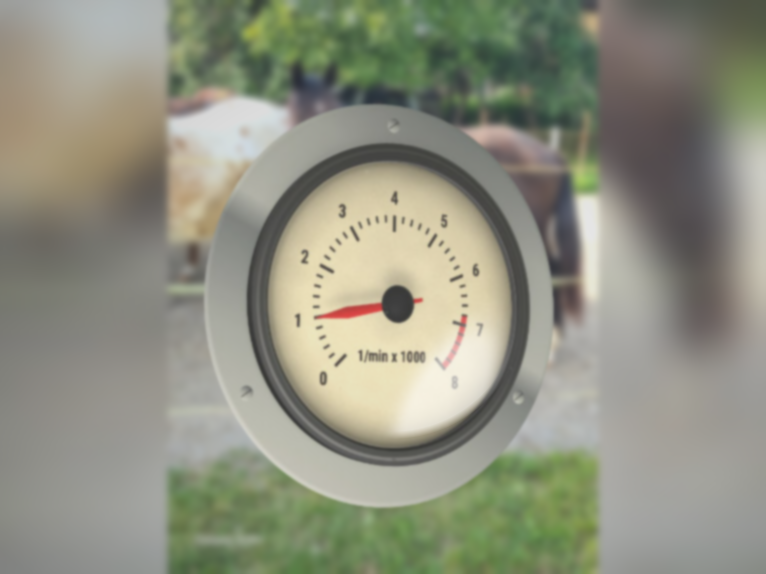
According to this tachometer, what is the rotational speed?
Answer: 1000 rpm
